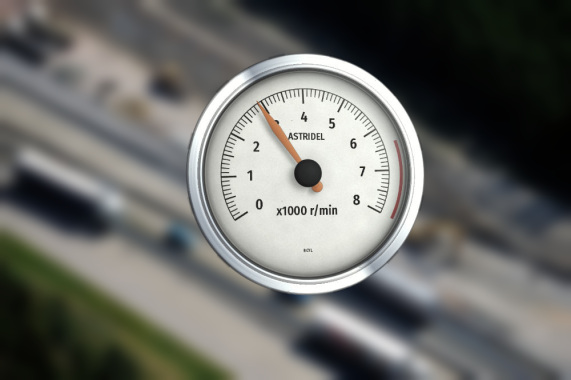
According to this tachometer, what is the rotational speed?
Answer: 2900 rpm
